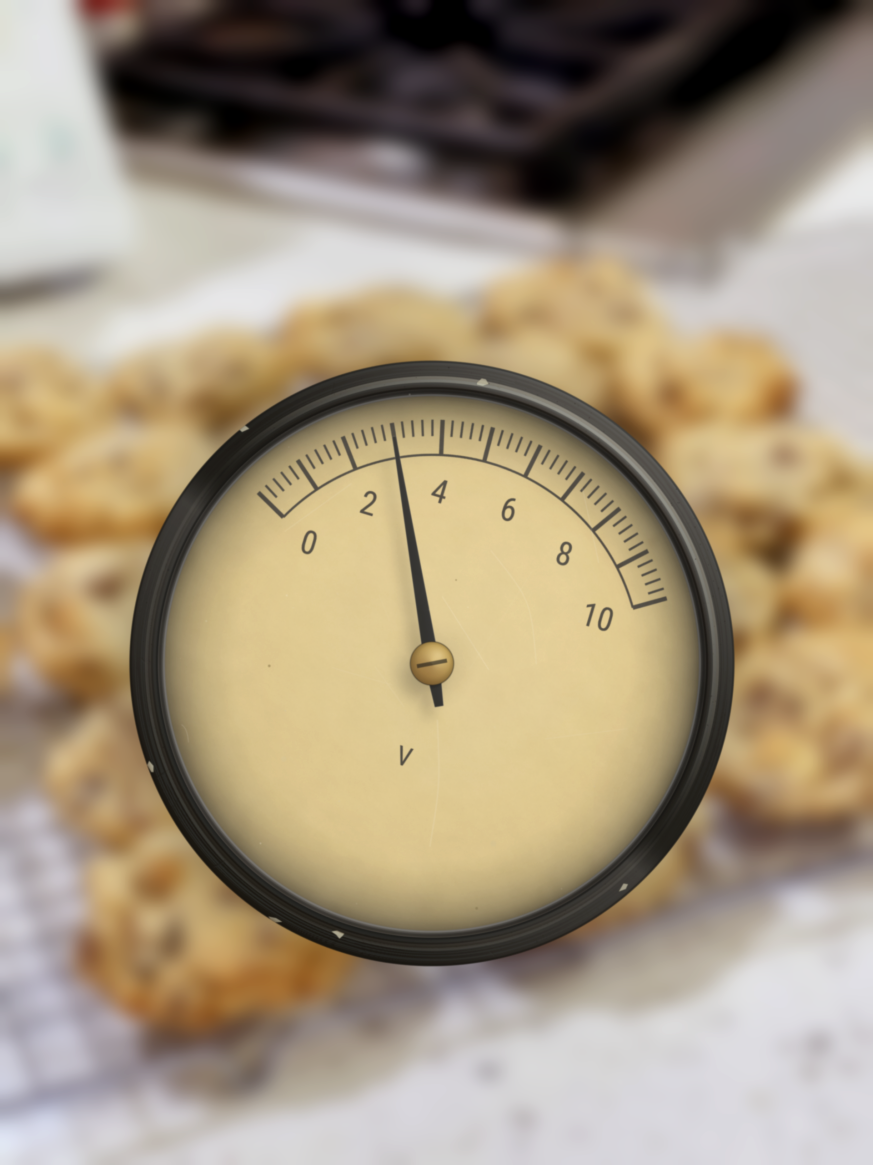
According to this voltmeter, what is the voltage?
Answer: 3 V
